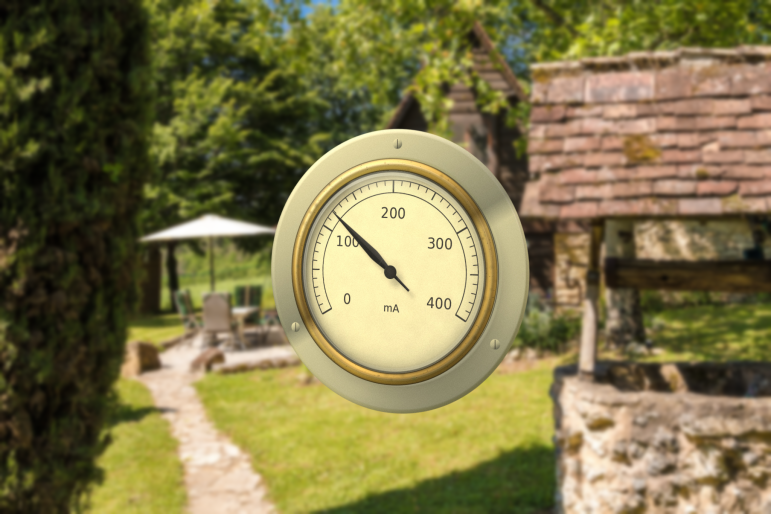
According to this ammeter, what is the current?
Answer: 120 mA
